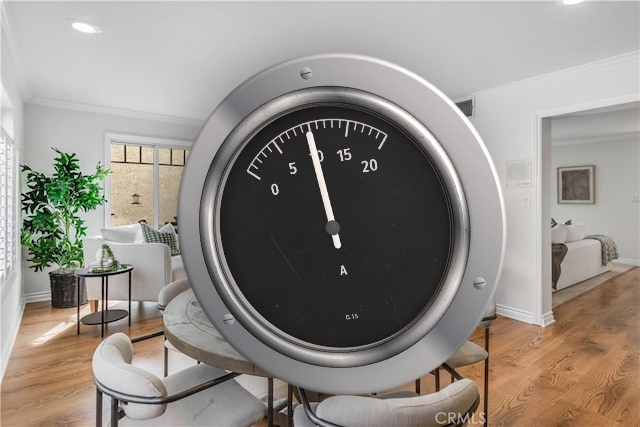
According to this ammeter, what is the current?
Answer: 10 A
